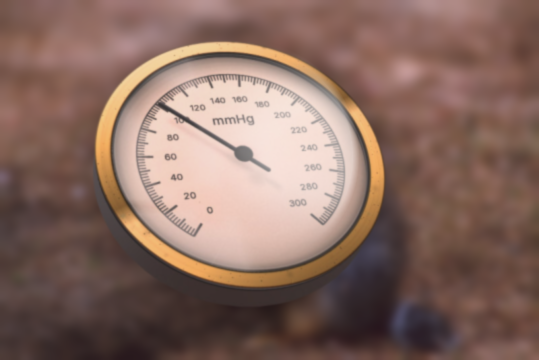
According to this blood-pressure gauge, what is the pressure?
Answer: 100 mmHg
